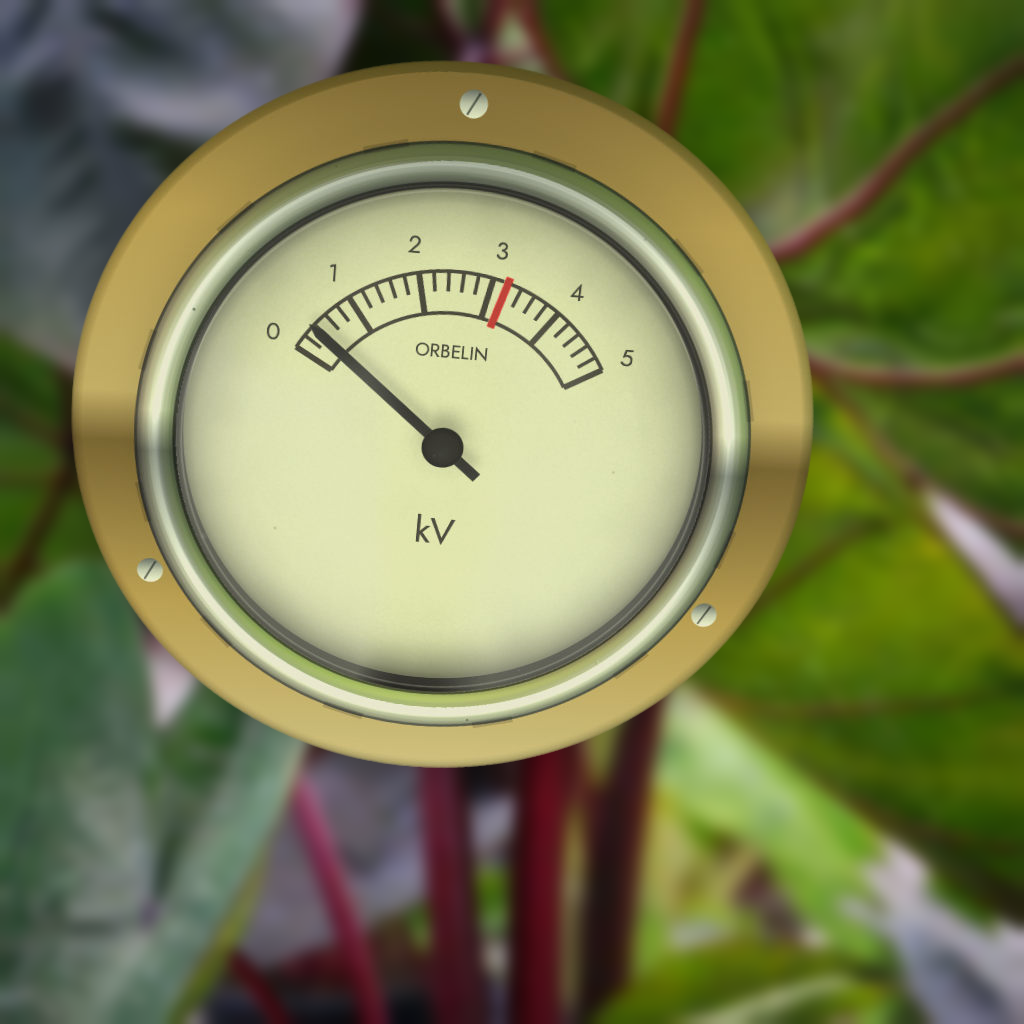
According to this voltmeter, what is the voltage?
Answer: 0.4 kV
